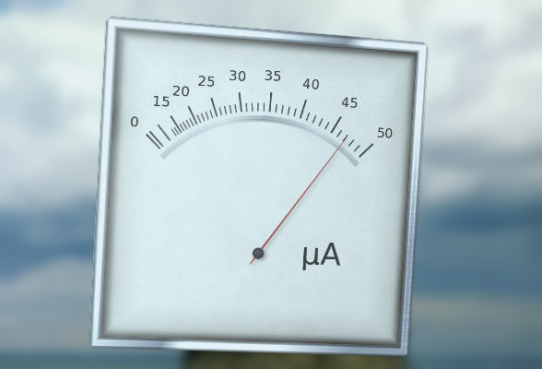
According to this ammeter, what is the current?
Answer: 47 µA
